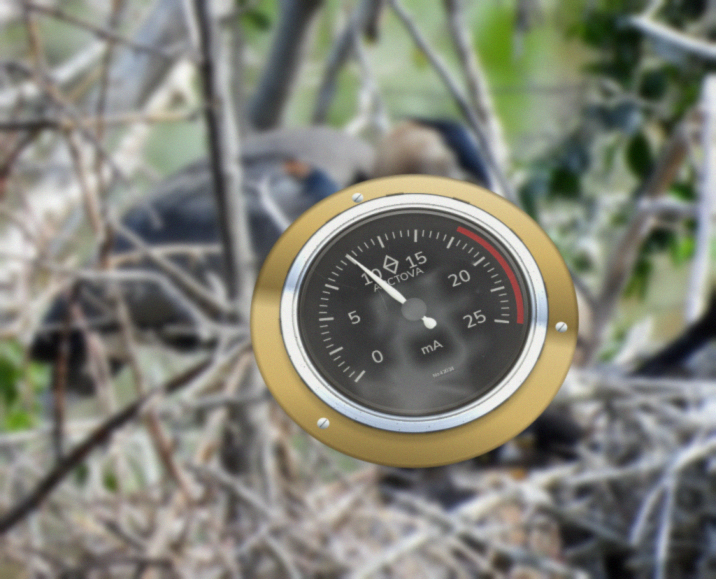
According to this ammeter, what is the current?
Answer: 10 mA
